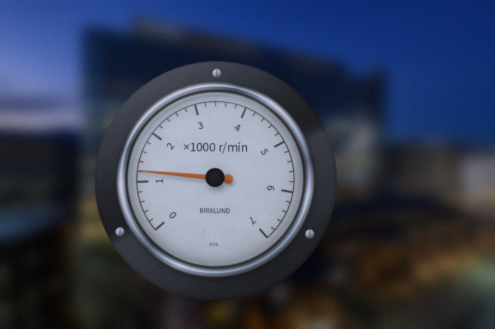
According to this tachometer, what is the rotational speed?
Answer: 1200 rpm
